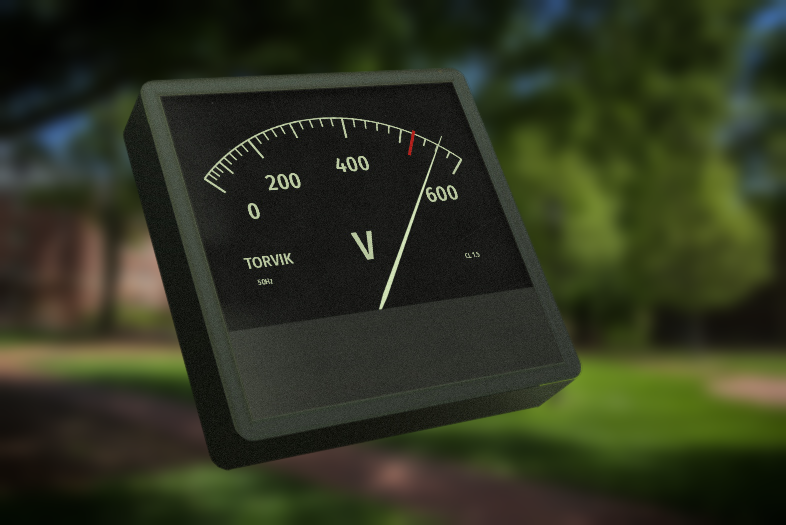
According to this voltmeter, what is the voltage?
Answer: 560 V
